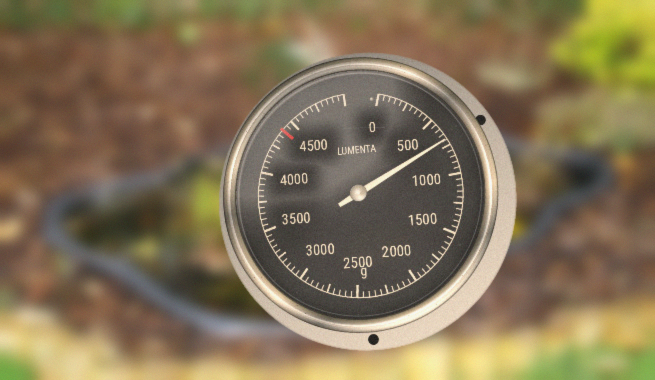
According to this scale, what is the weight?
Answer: 700 g
